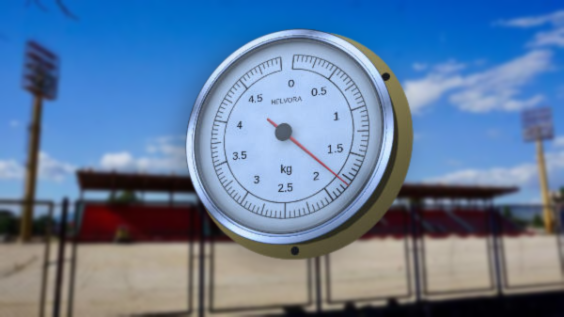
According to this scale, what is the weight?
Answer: 1.8 kg
